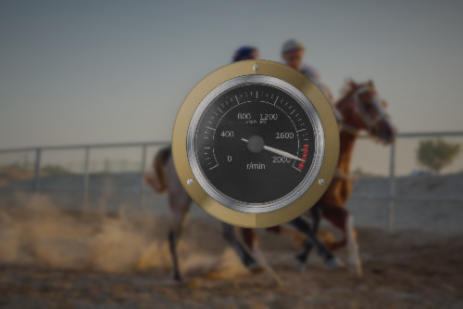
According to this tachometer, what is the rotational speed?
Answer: 1900 rpm
